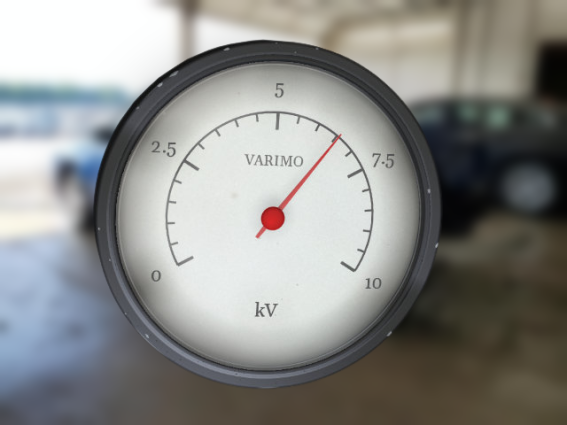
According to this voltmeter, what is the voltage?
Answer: 6.5 kV
